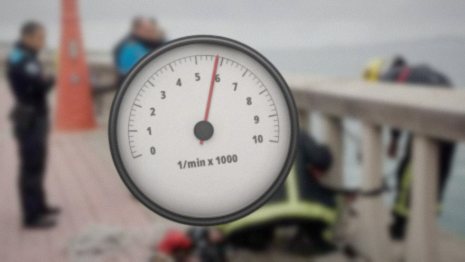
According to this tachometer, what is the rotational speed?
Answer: 5800 rpm
